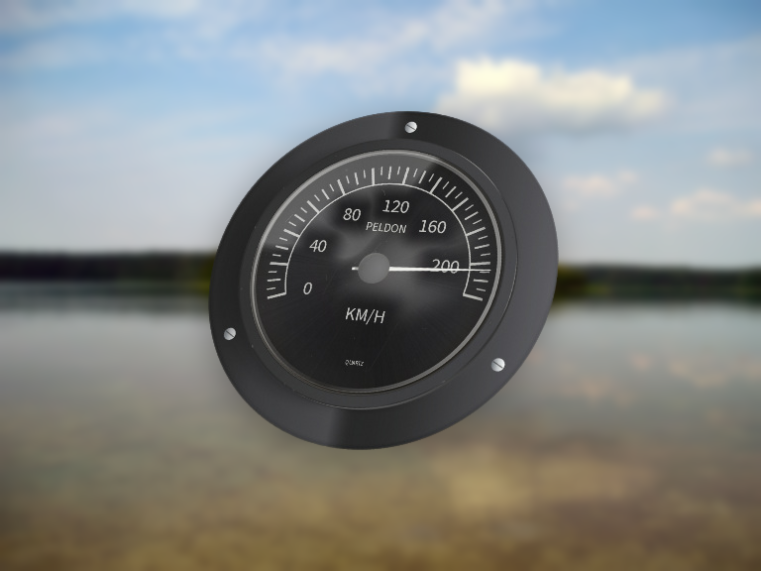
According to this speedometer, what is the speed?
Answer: 205 km/h
